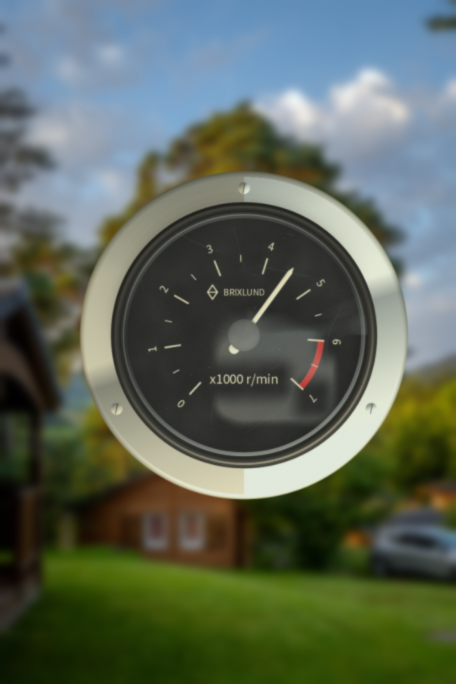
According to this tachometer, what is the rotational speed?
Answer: 4500 rpm
